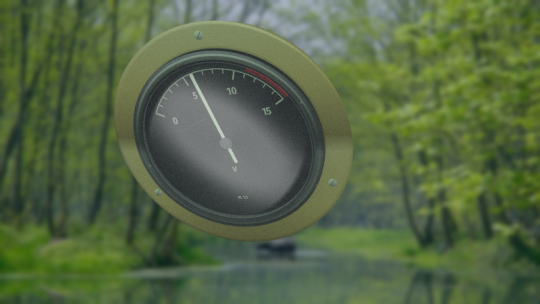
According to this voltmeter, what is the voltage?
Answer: 6 V
